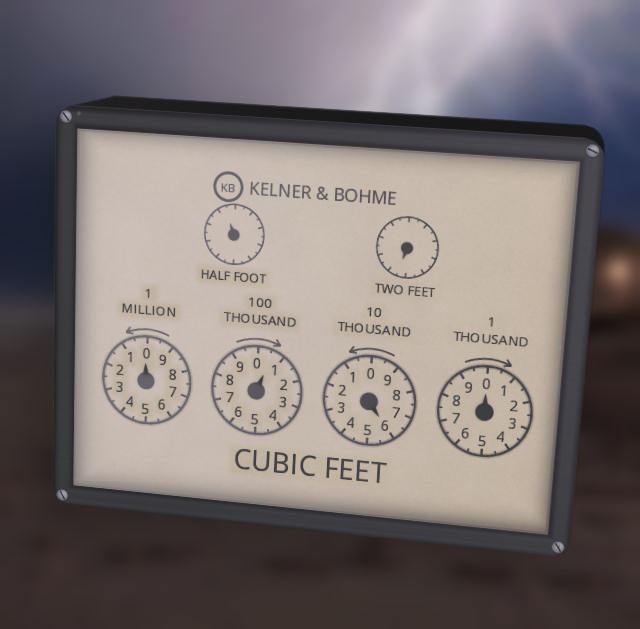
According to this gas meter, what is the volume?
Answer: 6000 ft³
